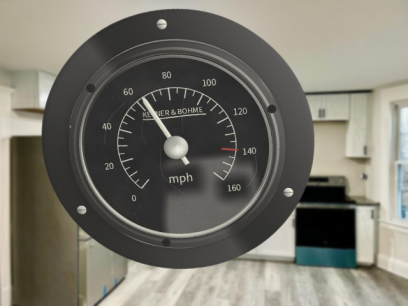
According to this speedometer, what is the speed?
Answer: 65 mph
